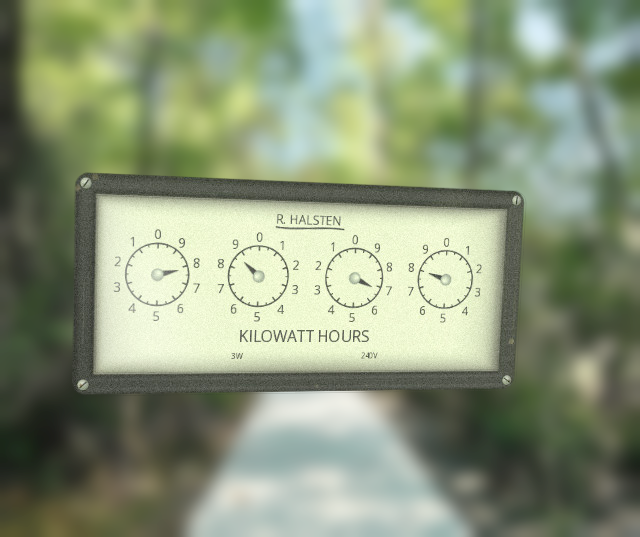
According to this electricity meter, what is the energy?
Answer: 7868 kWh
